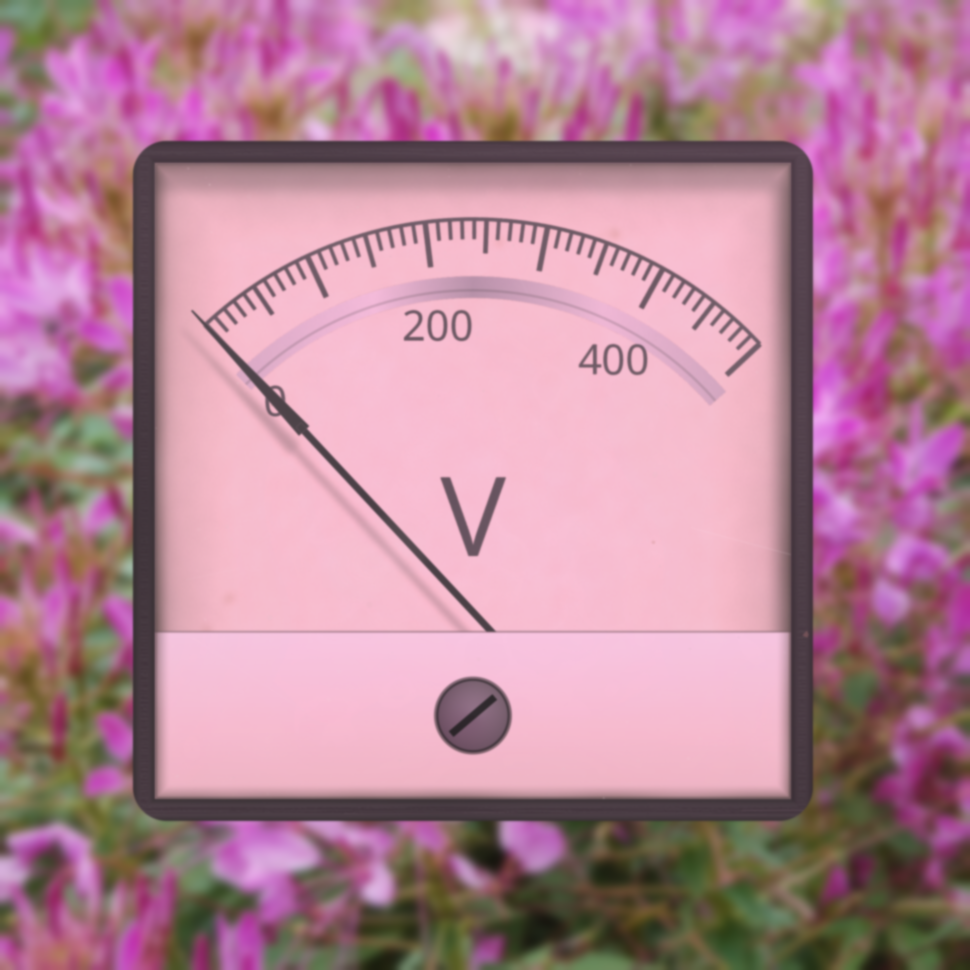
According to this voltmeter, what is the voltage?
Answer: 0 V
